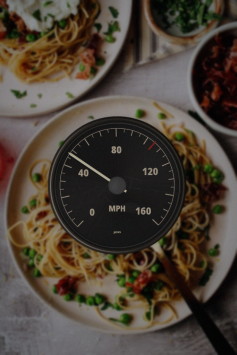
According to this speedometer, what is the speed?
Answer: 47.5 mph
